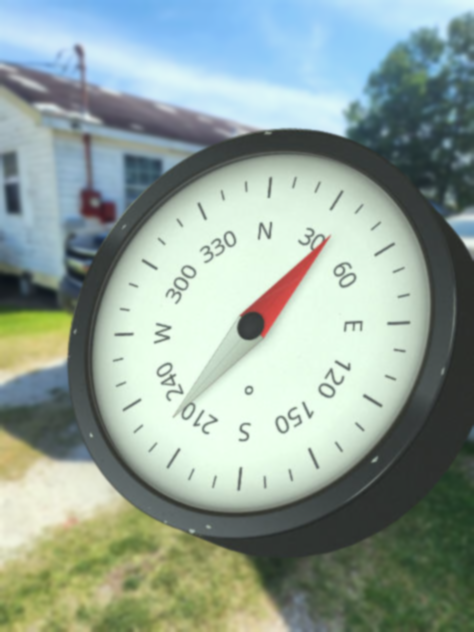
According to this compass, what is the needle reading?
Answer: 40 °
